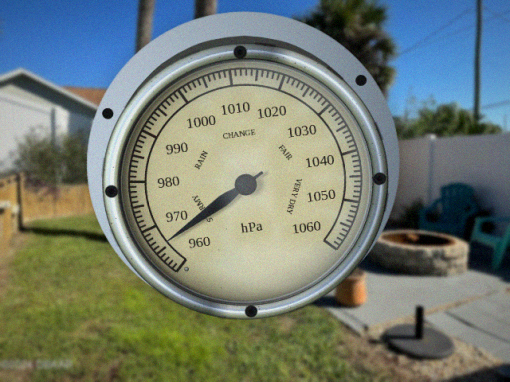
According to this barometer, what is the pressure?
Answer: 966 hPa
